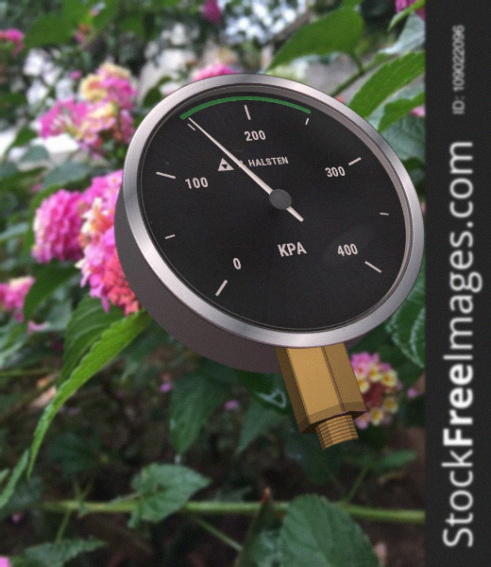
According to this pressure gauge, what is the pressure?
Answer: 150 kPa
